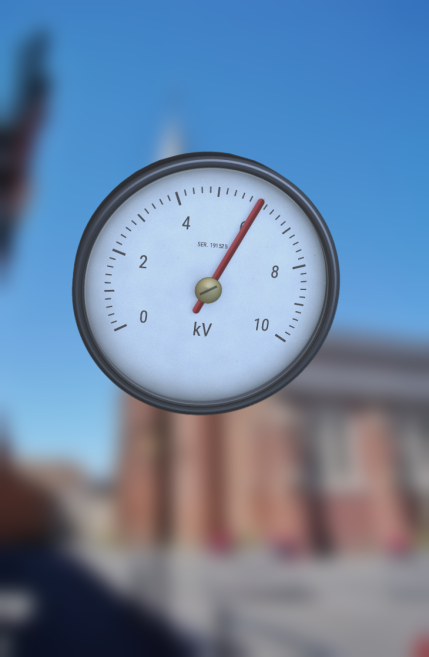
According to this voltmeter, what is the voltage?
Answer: 6 kV
